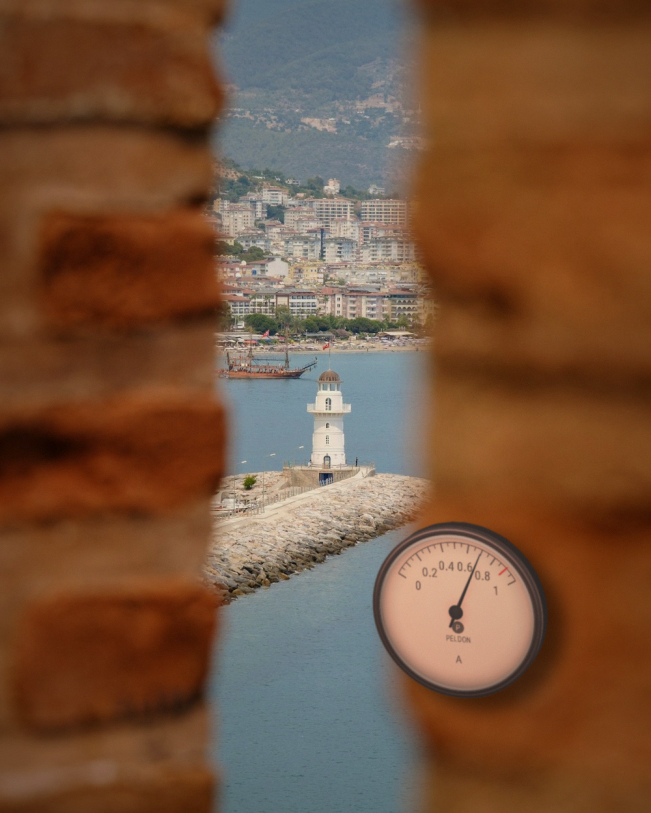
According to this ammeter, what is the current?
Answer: 0.7 A
